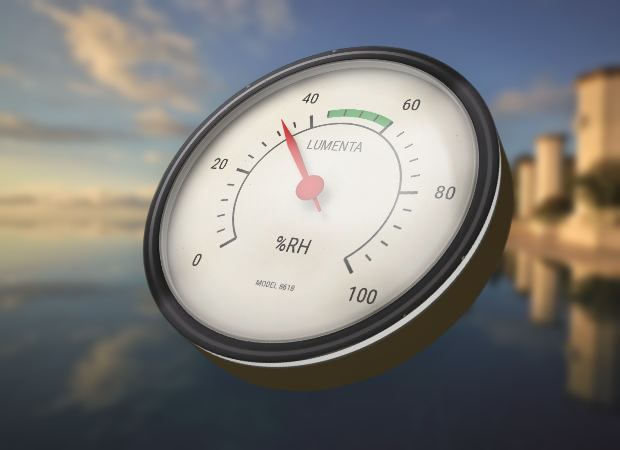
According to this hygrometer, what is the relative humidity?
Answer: 34 %
